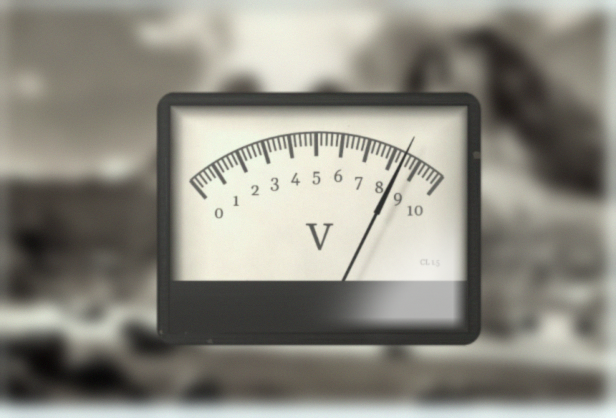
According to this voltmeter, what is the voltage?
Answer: 8.4 V
